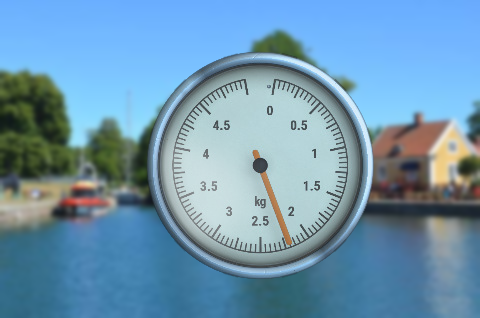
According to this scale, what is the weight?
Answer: 2.2 kg
